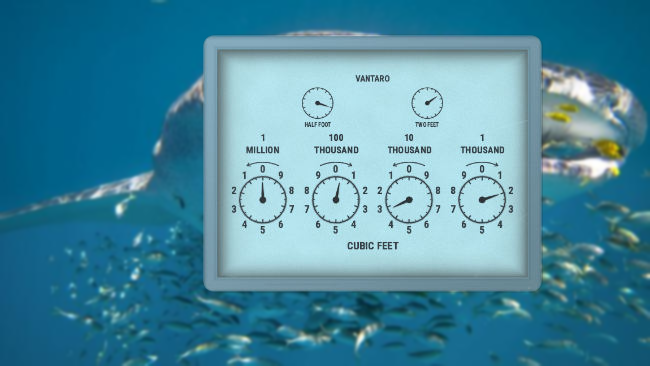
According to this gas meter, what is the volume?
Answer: 3200 ft³
